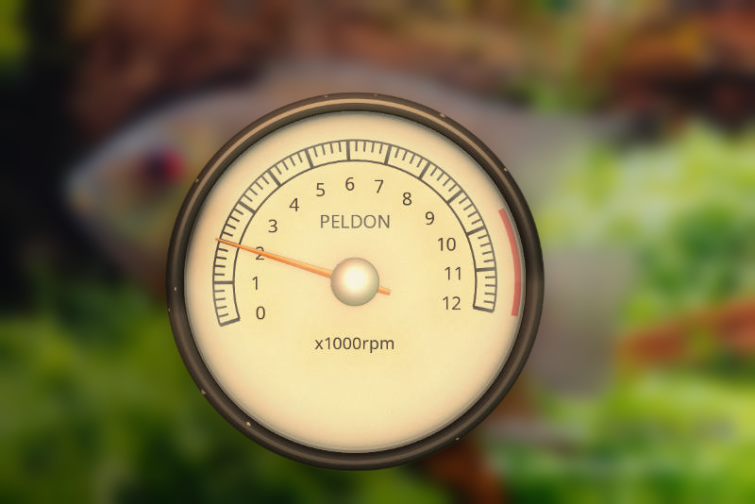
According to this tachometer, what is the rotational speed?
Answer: 2000 rpm
